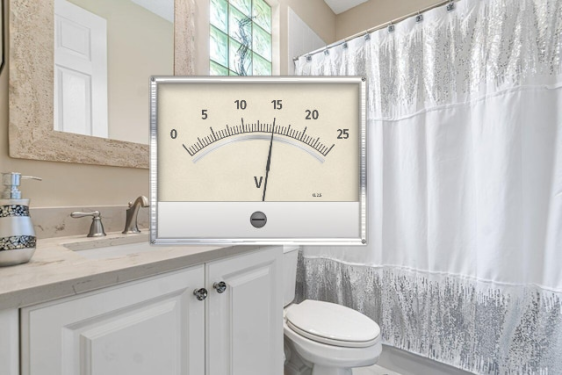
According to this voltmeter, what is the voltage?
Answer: 15 V
